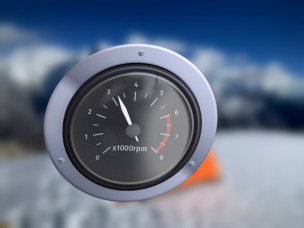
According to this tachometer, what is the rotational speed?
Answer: 3250 rpm
